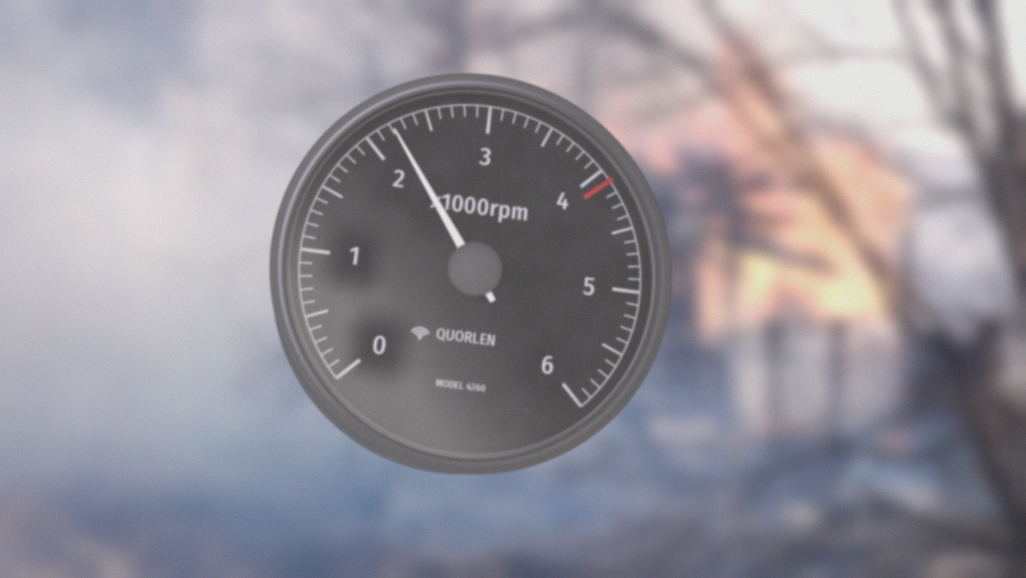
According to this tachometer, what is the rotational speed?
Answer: 2200 rpm
